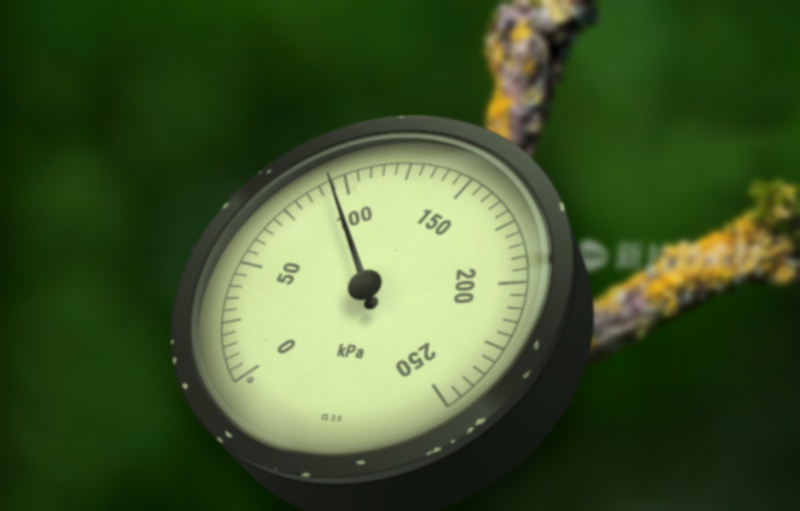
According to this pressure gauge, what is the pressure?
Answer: 95 kPa
